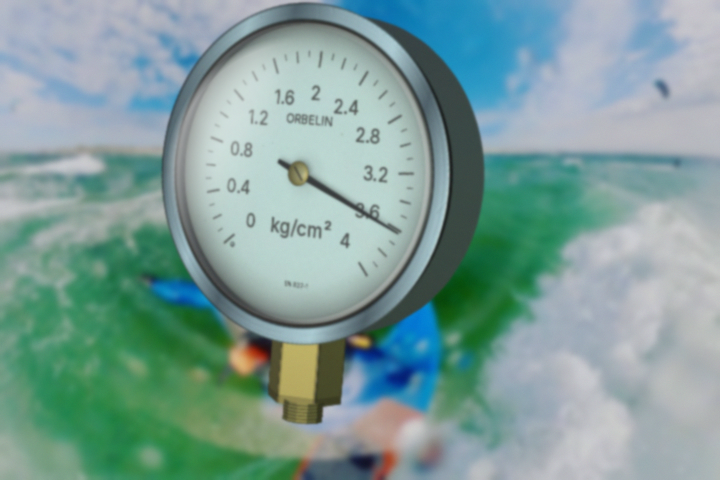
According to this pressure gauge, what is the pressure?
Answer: 3.6 kg/cm²
